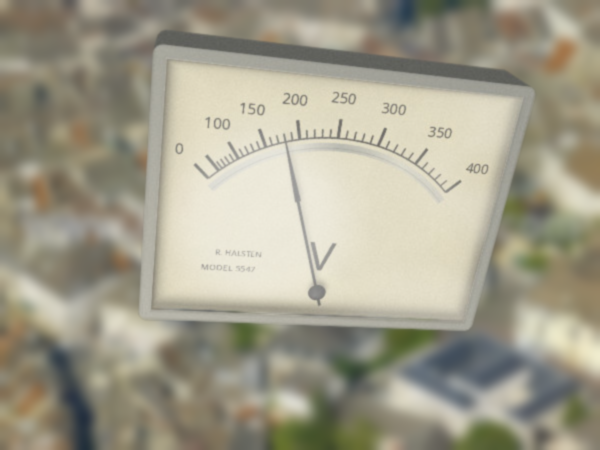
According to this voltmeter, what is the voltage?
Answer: 180 V
